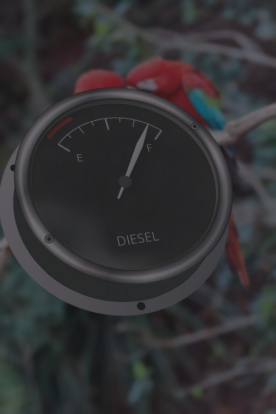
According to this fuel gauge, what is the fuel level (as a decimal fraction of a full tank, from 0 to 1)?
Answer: 0.875
